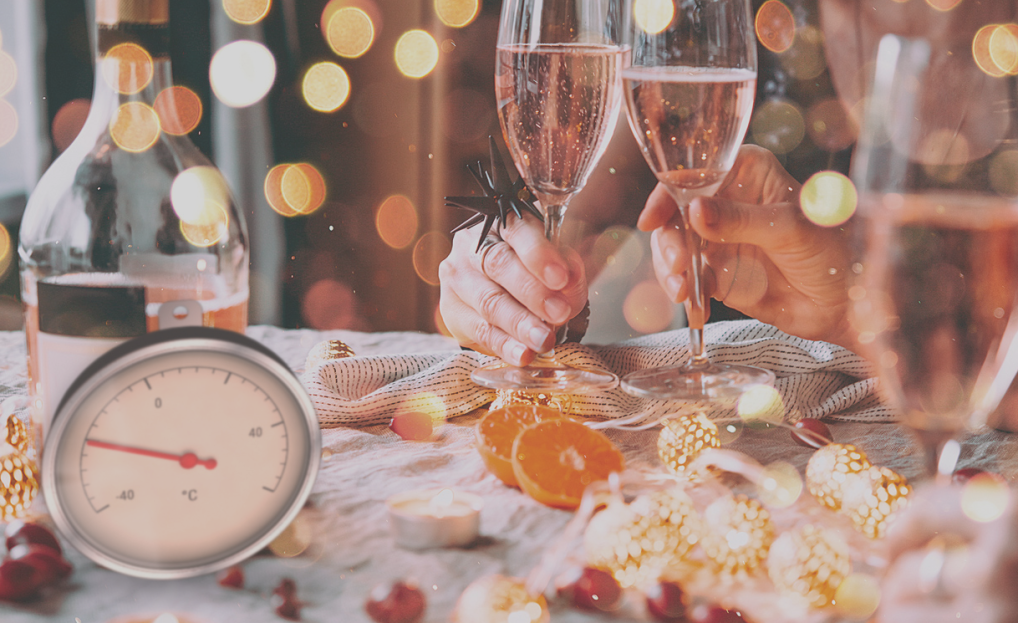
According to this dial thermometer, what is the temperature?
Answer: -20 °C
